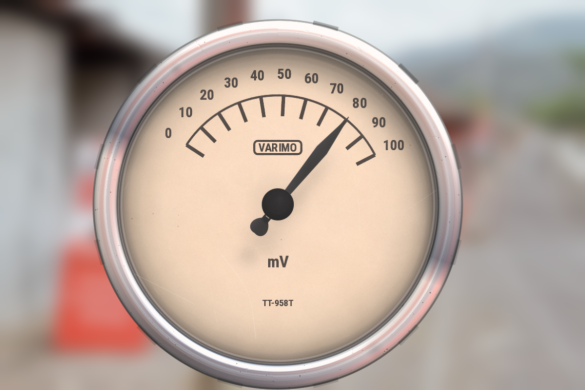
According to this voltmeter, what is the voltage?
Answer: 80 mV
